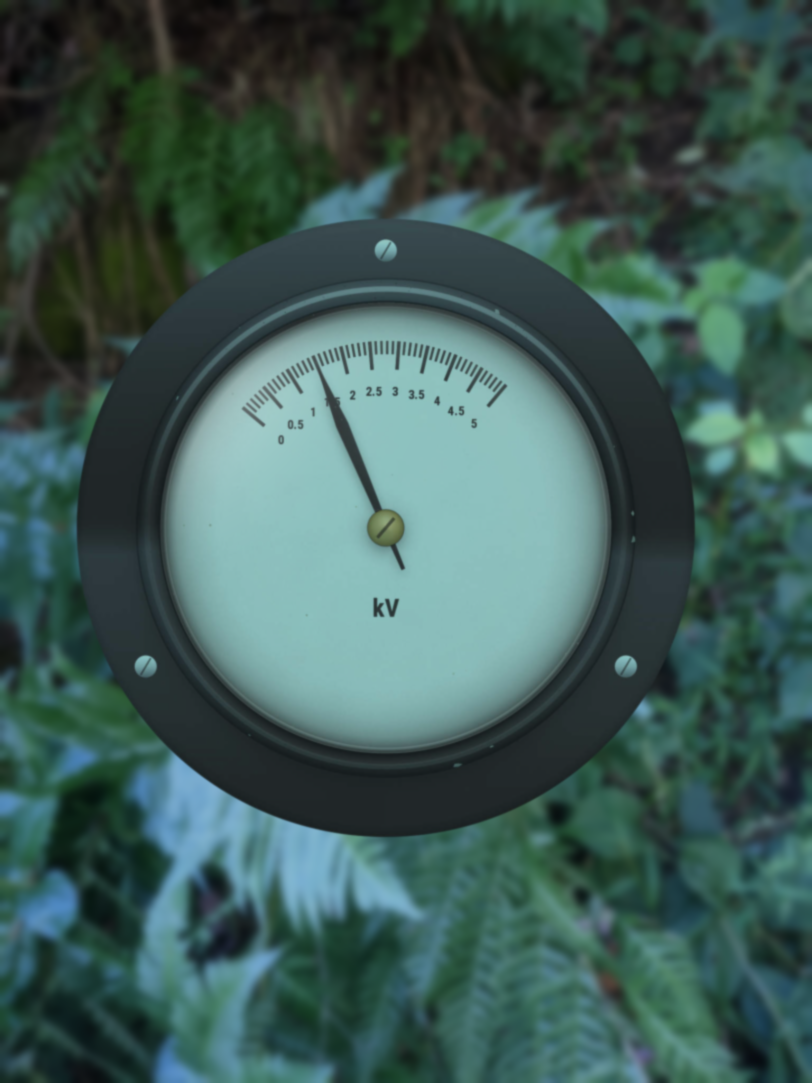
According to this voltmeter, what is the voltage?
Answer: 1.5 kV
